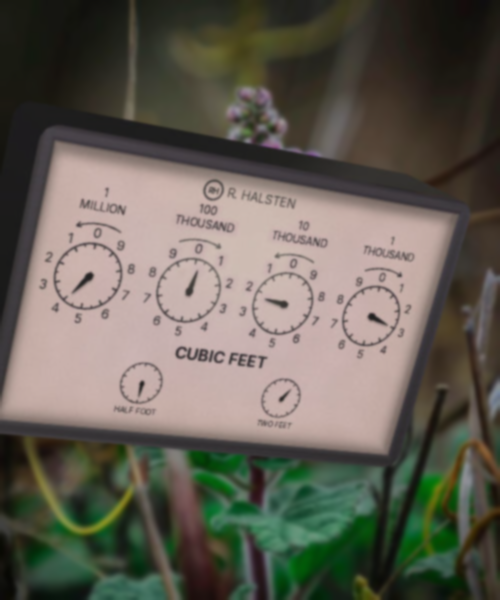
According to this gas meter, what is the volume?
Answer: 402300 ft³
